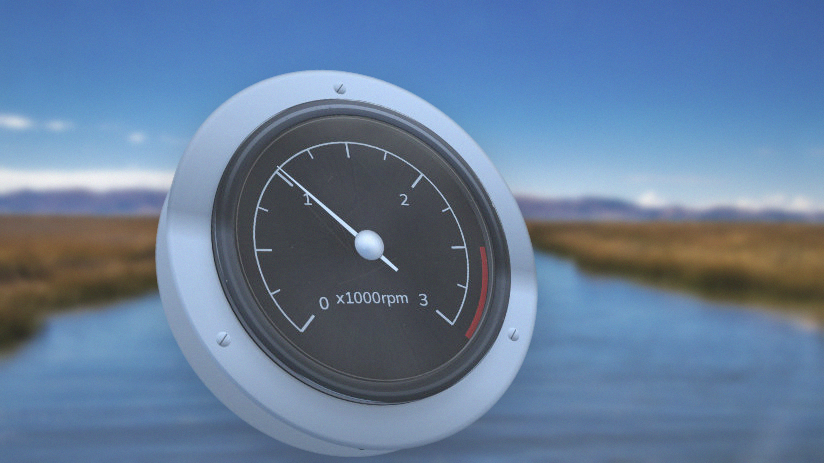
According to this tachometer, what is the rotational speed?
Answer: 1000 rpm
